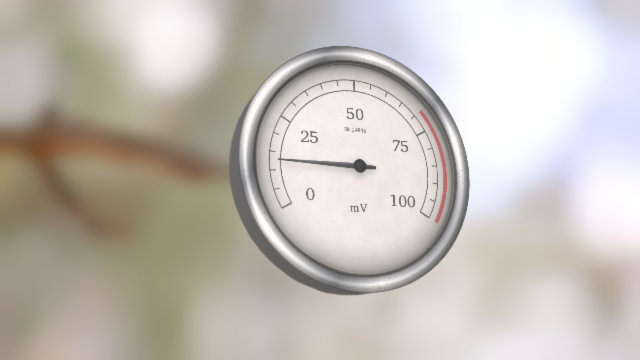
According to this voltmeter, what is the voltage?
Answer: 12.5 mV
